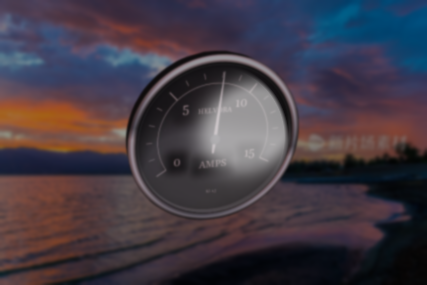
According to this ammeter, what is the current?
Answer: 8 A
